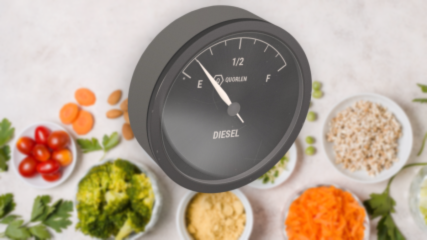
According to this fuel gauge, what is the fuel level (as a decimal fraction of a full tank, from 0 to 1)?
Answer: 0.125
